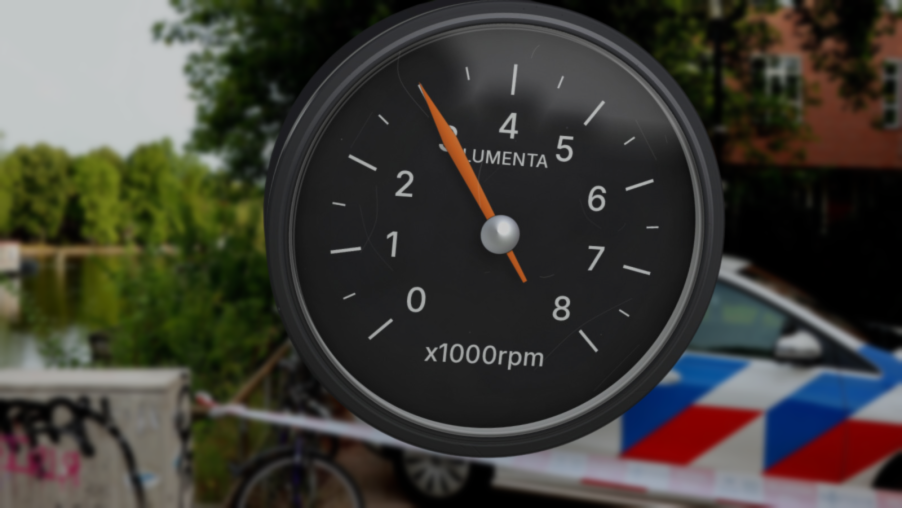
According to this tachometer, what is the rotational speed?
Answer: 3000 rpm
